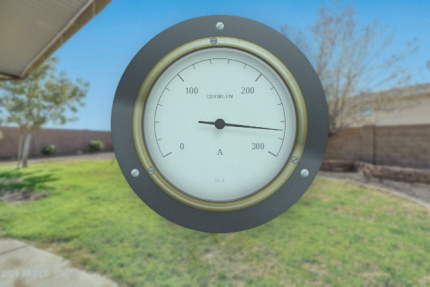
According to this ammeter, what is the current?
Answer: 270 A
